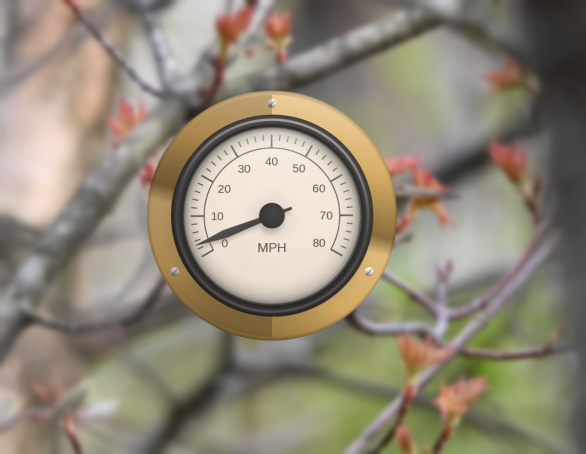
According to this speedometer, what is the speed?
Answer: 3 mph
